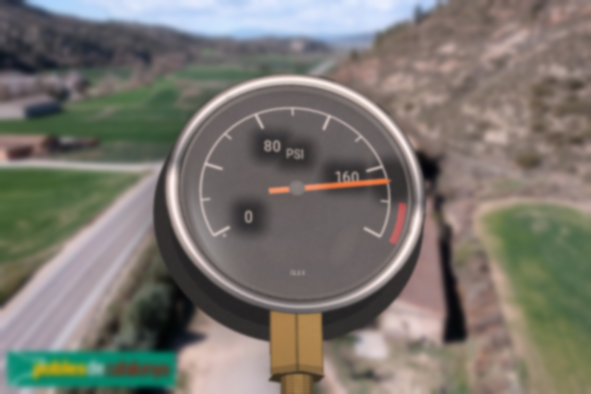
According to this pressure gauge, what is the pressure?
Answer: 170 psi
